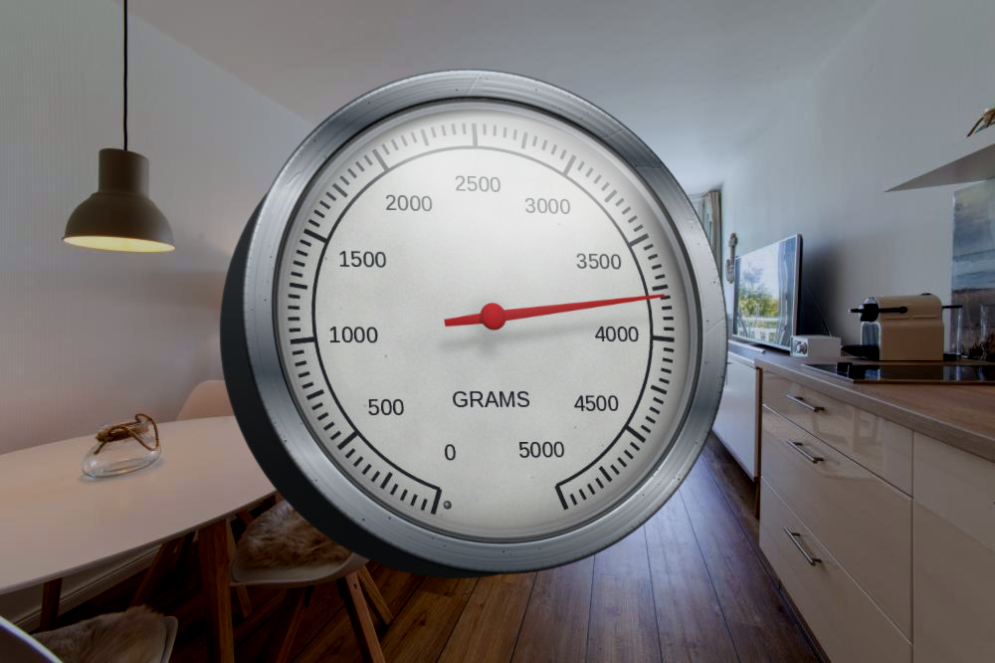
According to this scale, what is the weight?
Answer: 3800 g
